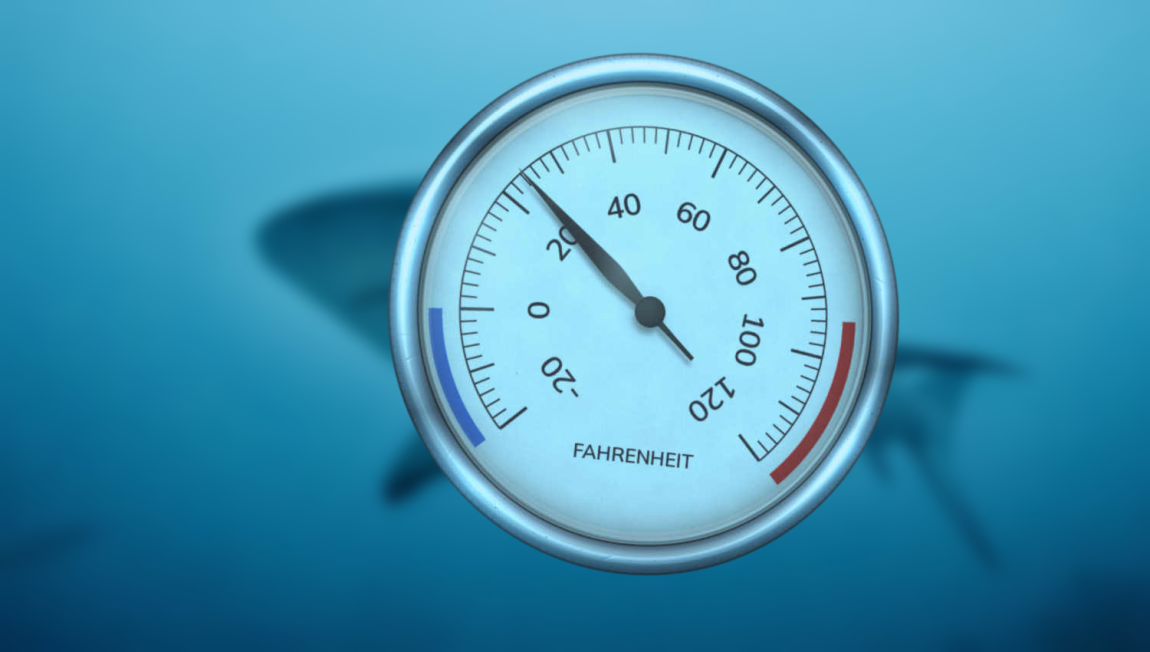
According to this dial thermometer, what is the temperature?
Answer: 24 °F
